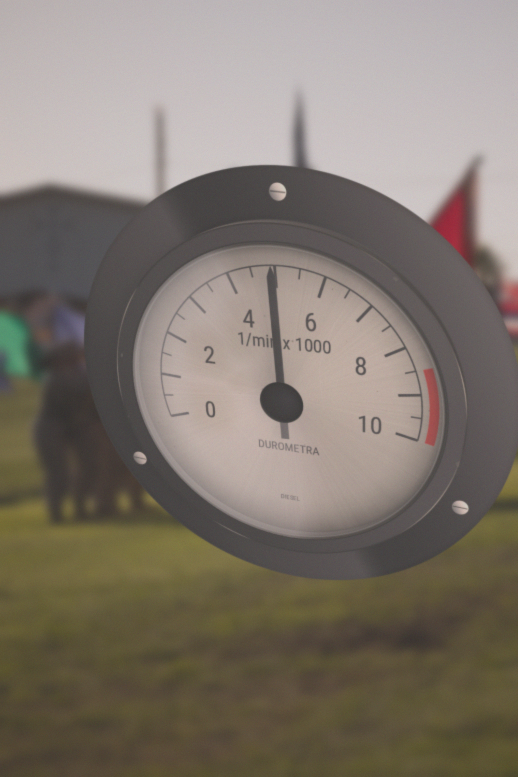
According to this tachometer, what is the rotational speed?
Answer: 5000 rpm
